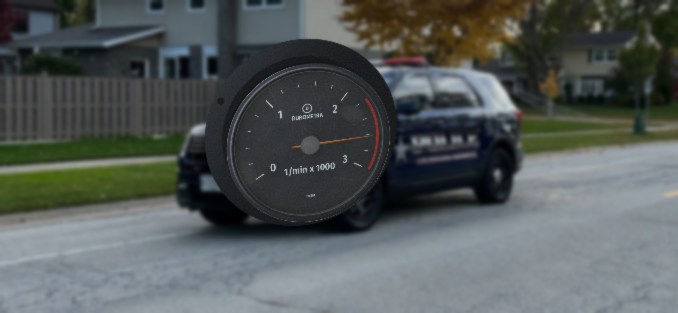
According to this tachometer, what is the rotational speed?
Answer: 2600 rpm
